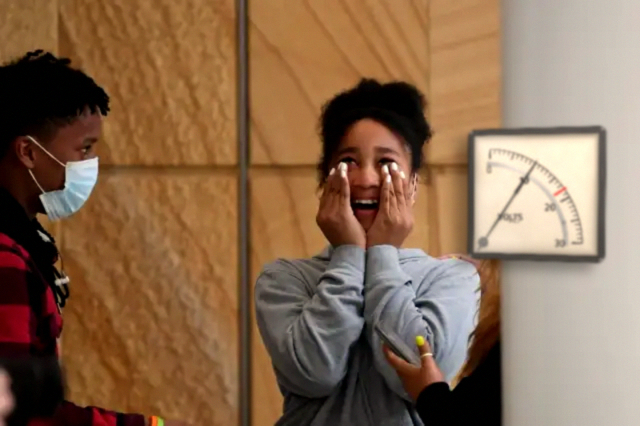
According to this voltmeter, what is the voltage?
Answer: 10 V
